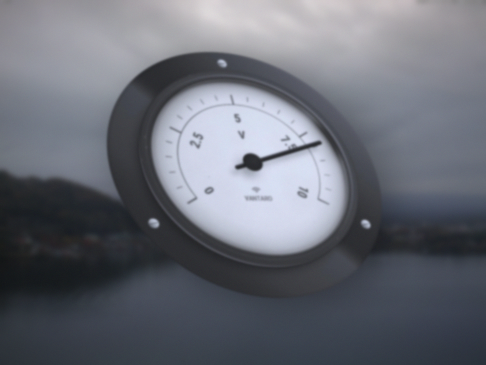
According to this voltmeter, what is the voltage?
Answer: 8 V
